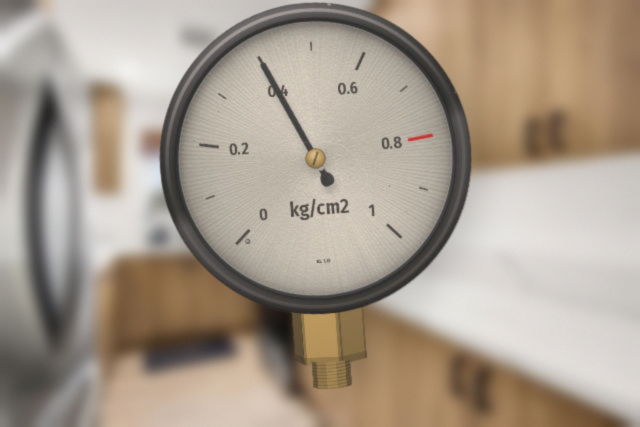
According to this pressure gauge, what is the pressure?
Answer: 0.4 kg/cm²
